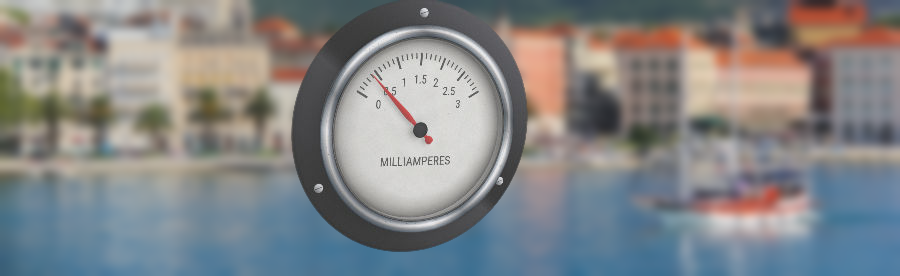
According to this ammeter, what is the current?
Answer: 0.4 mA
